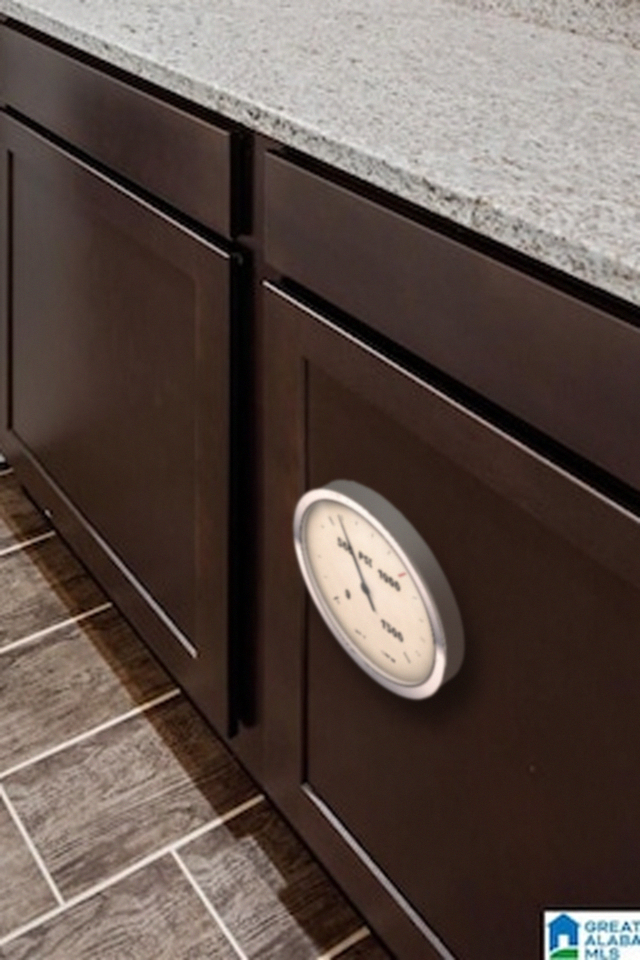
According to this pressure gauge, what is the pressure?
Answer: 600 psi
